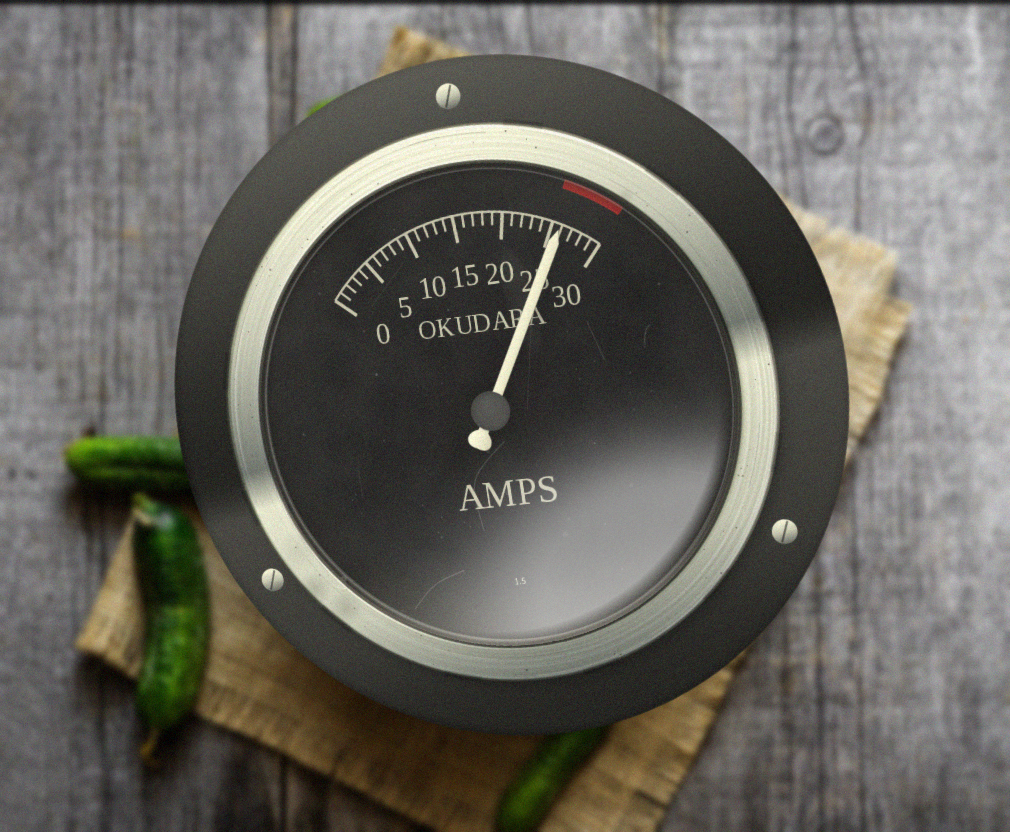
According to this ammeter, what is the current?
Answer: 26 A
